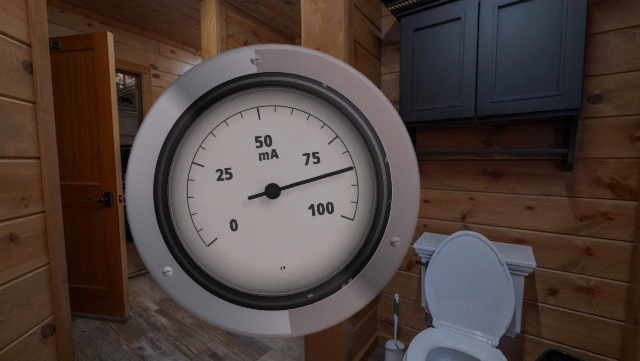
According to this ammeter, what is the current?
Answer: 85 mA
